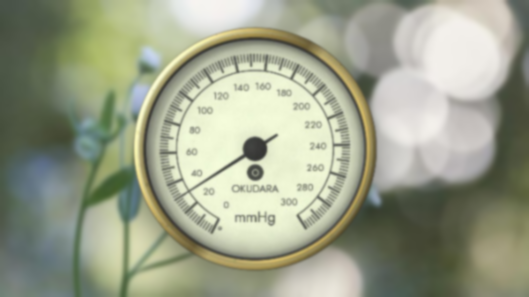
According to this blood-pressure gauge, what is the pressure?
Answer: 30 mmHg
